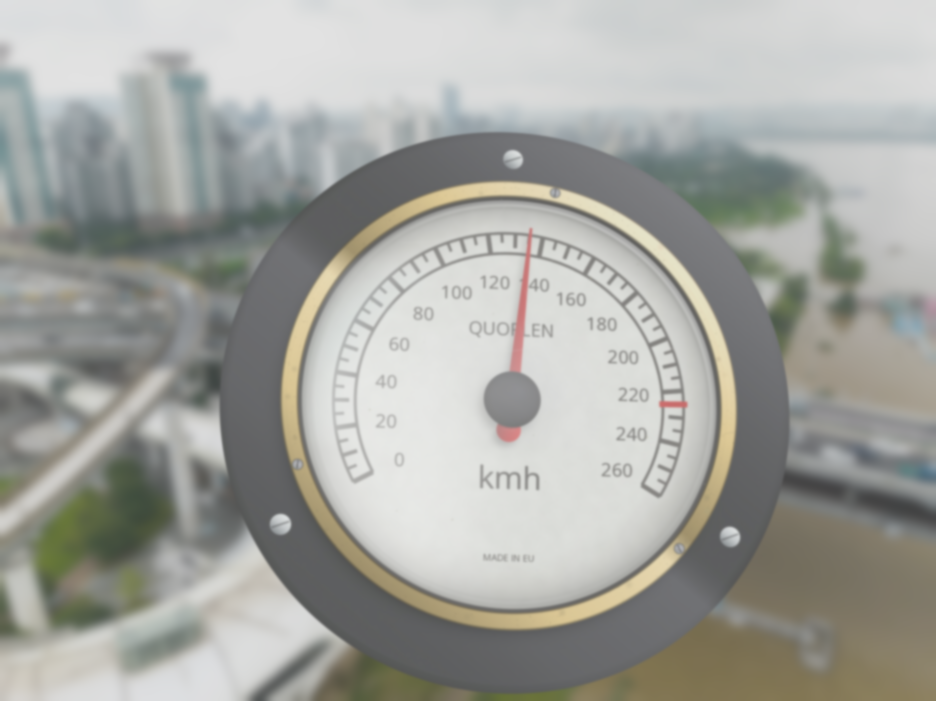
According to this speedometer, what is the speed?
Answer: 135 km/h
